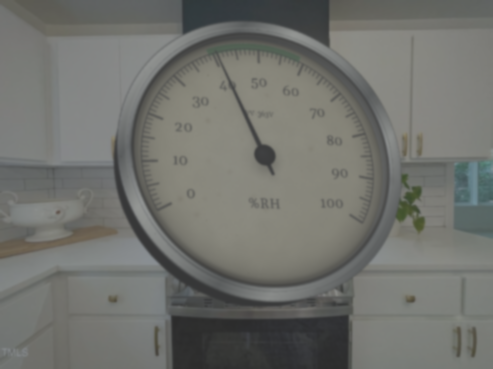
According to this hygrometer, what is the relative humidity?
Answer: 40 %
